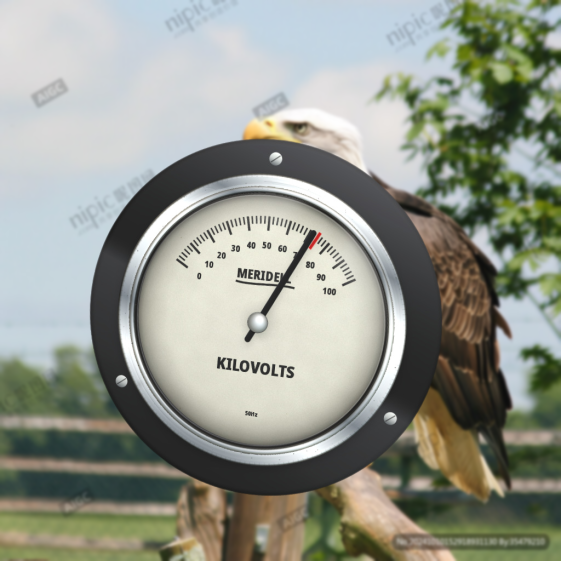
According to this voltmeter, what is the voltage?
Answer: 72 kV
